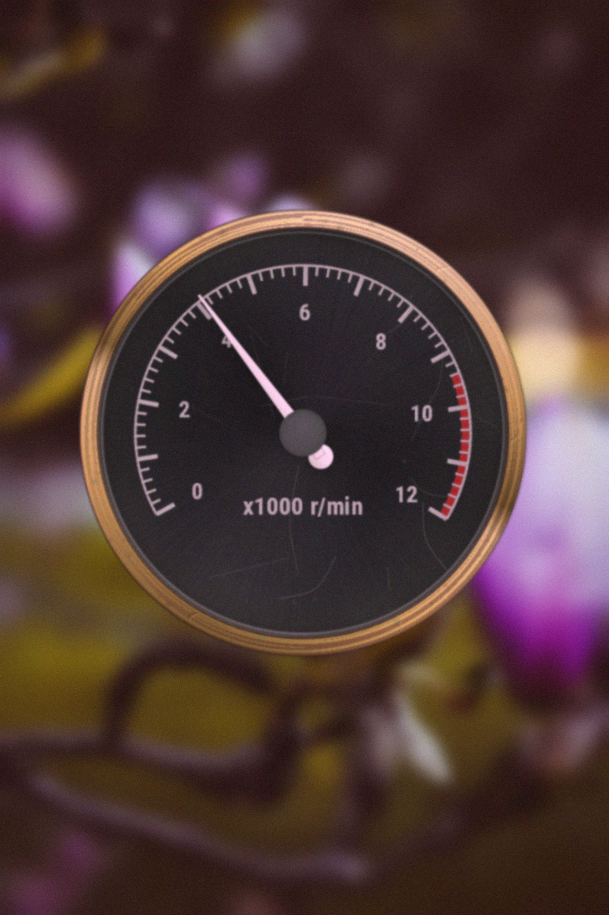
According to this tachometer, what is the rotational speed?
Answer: 4100 rpm
